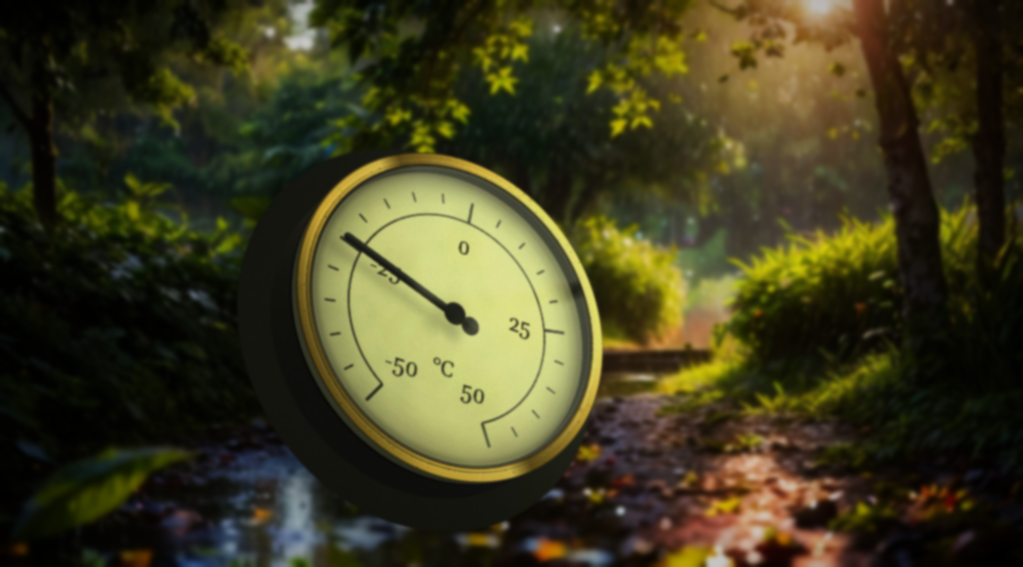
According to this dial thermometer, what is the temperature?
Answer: -25 °C
